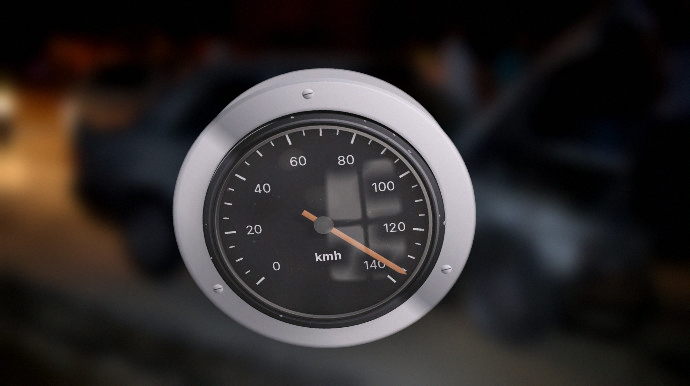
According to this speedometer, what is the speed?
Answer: 135 km/h
